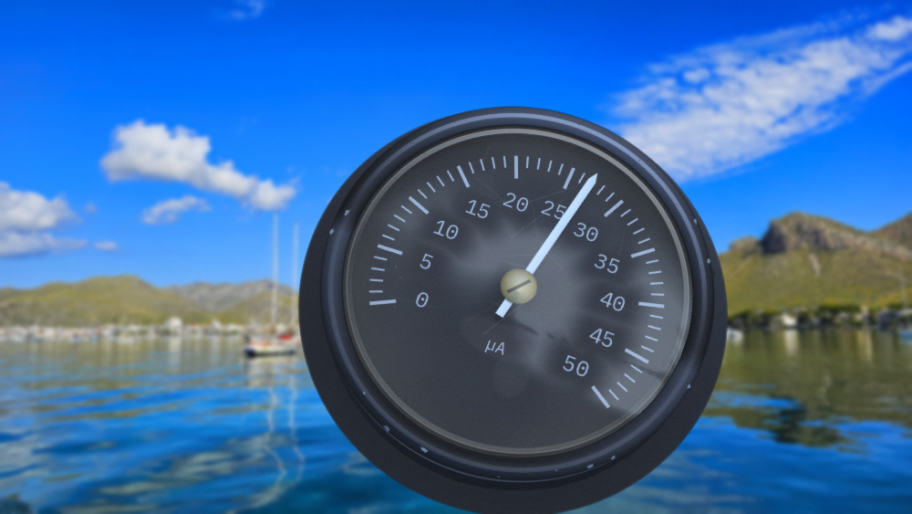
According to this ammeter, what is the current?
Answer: 27 µA
